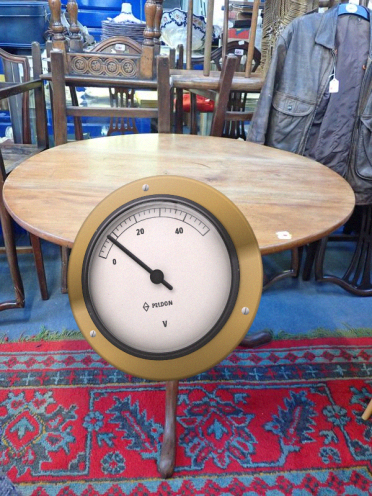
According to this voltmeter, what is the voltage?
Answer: 8 V
